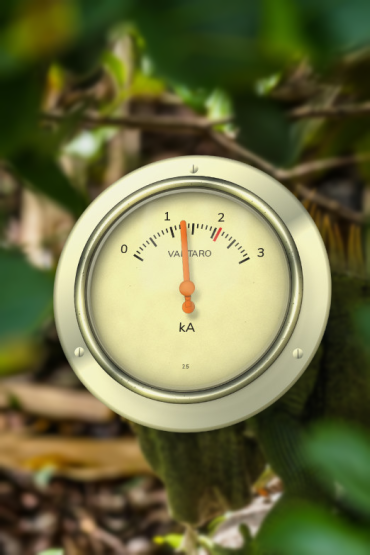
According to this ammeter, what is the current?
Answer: 1.3 kA
